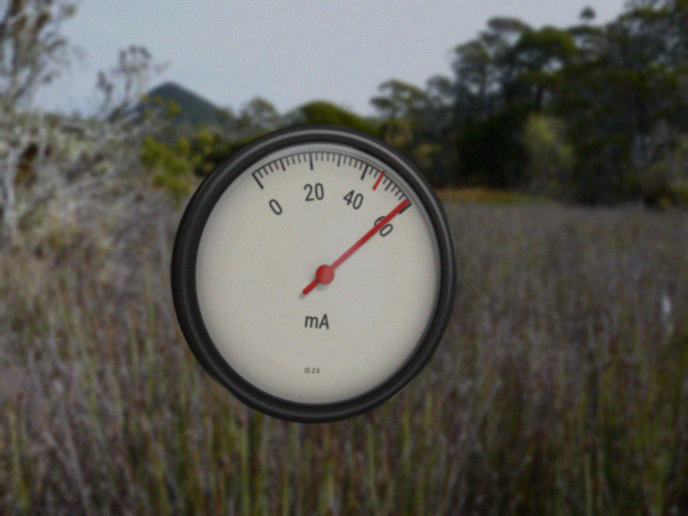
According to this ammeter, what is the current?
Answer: 58 mA
